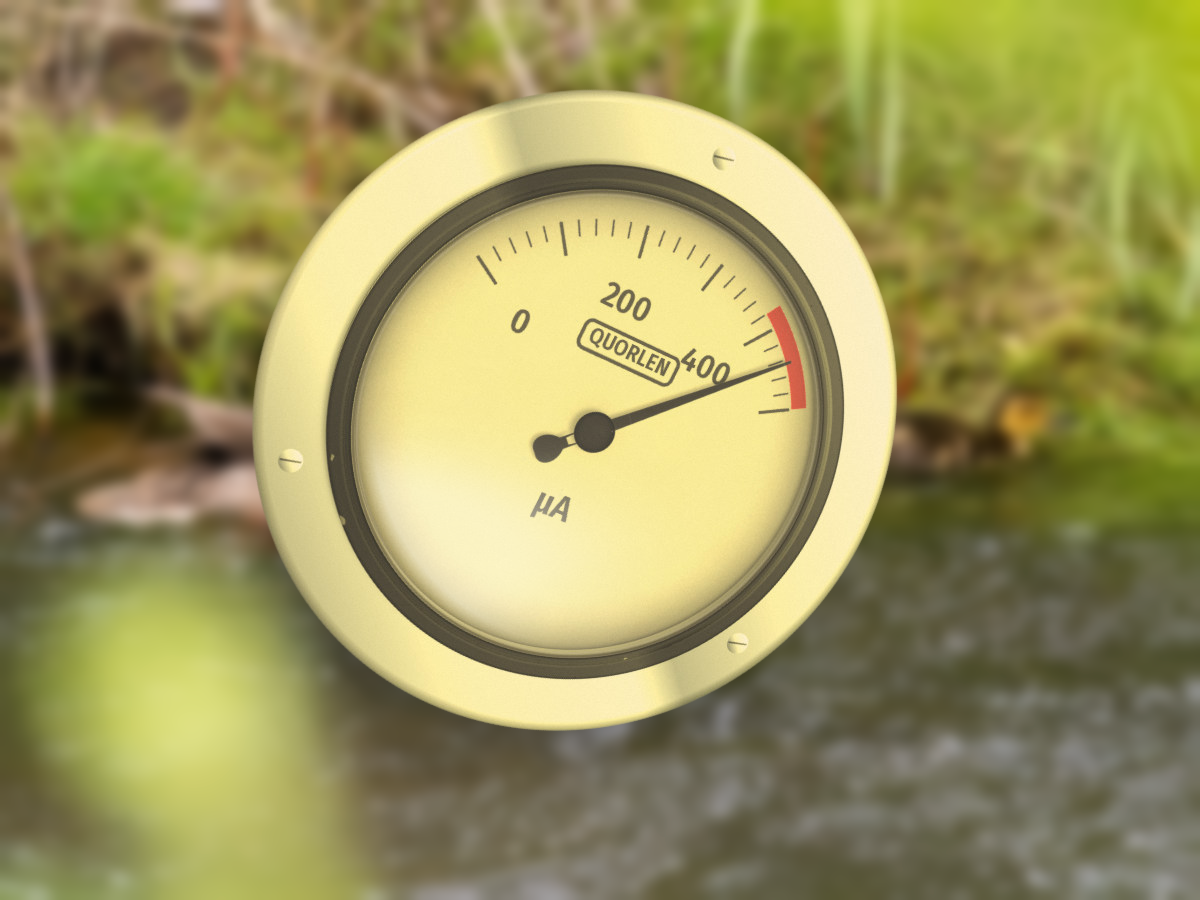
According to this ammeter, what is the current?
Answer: 440 µA
